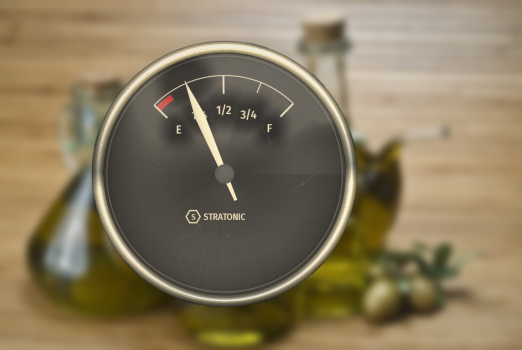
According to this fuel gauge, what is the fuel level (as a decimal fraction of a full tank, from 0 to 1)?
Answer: 0.25
